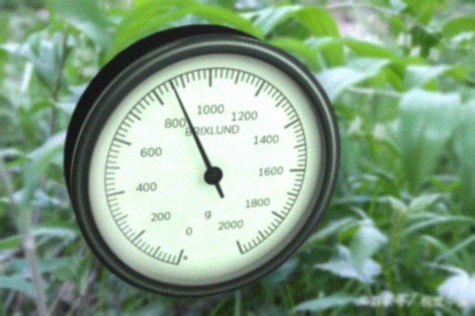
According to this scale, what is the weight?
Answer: 860 g
